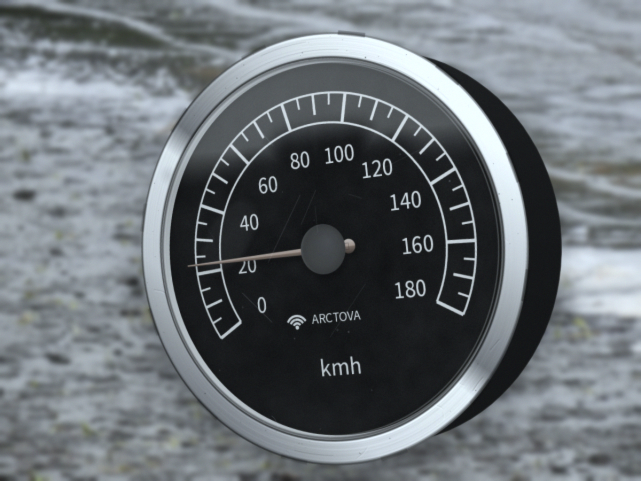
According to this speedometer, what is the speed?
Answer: 22.5 km/h
